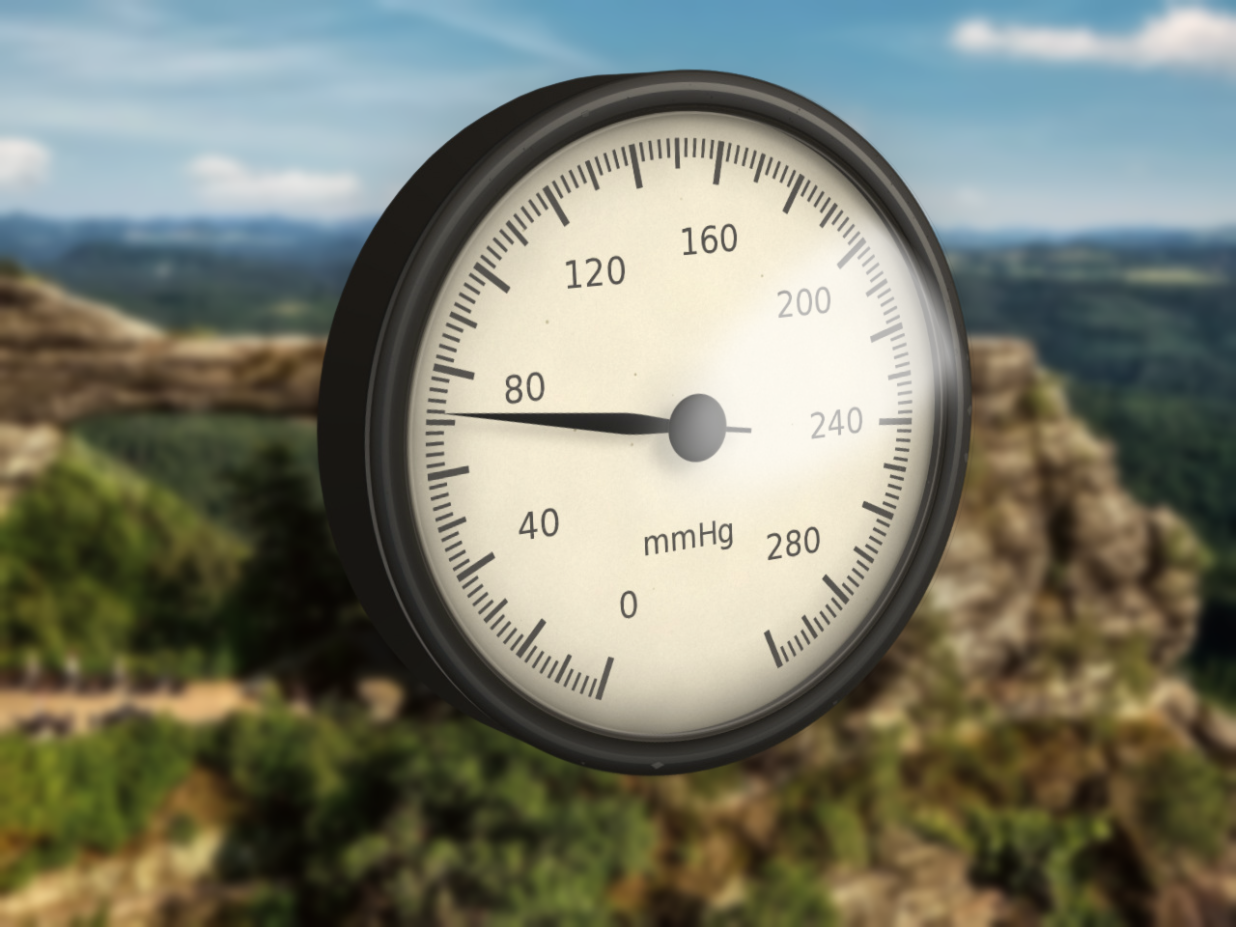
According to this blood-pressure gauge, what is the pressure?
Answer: 72 mmHg
